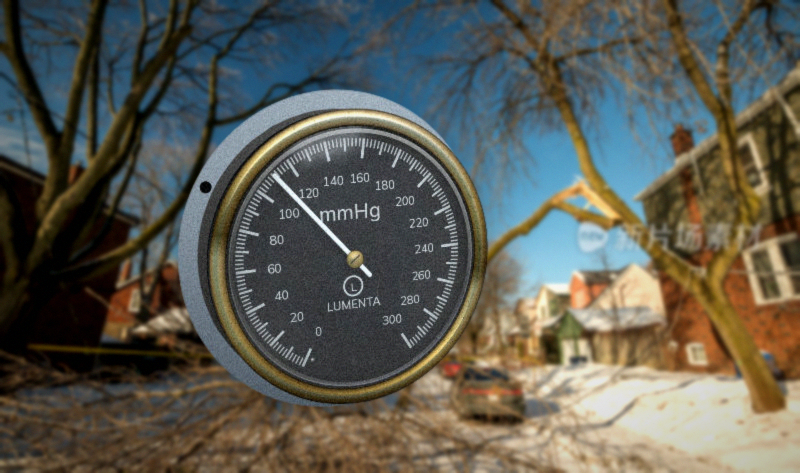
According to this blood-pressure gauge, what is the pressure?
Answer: 110 mmHg
